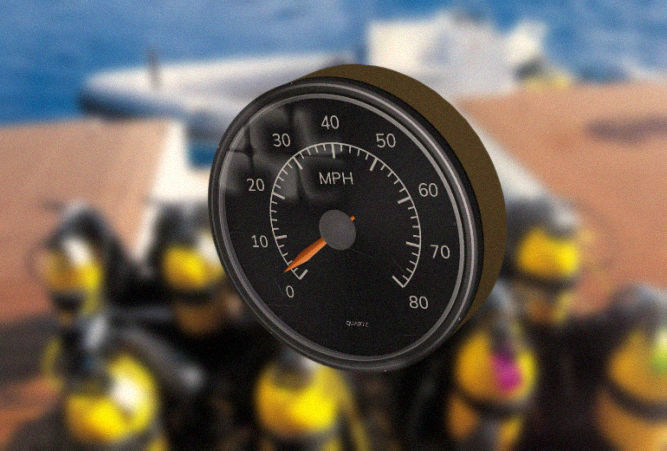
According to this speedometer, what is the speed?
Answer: 3 mph
